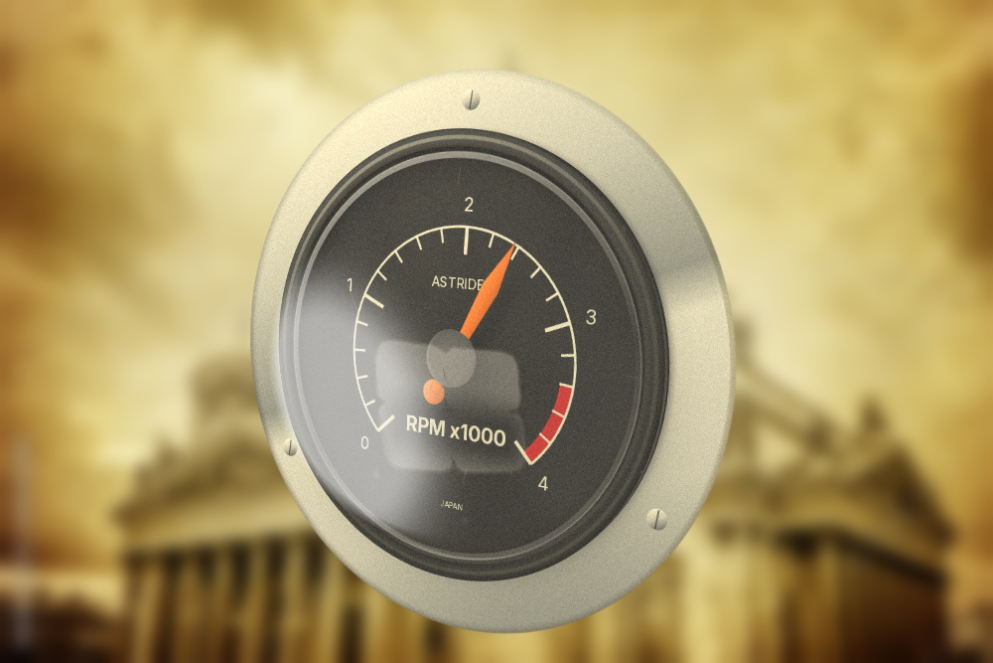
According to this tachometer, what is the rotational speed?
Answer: 2400 rpm
